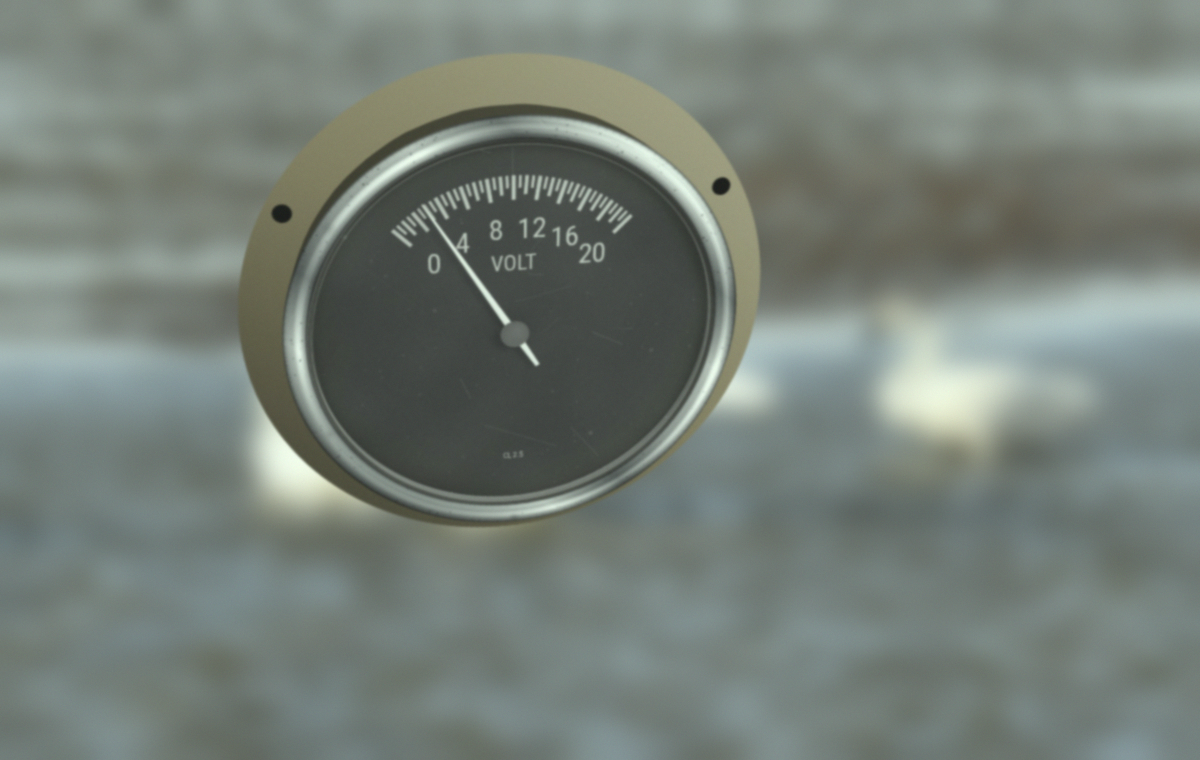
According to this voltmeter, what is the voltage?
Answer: 3 V
